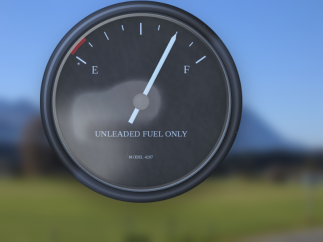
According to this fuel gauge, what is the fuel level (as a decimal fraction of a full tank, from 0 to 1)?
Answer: 0.75
